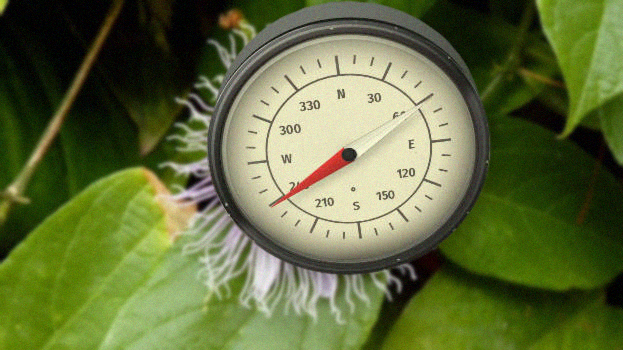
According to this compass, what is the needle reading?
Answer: 240 °
